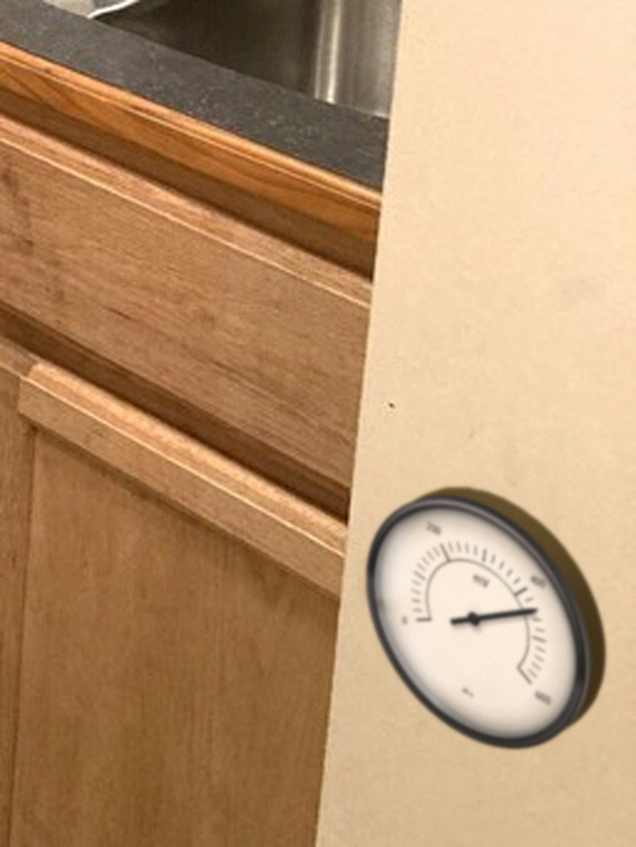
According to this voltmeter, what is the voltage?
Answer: 440 mV
